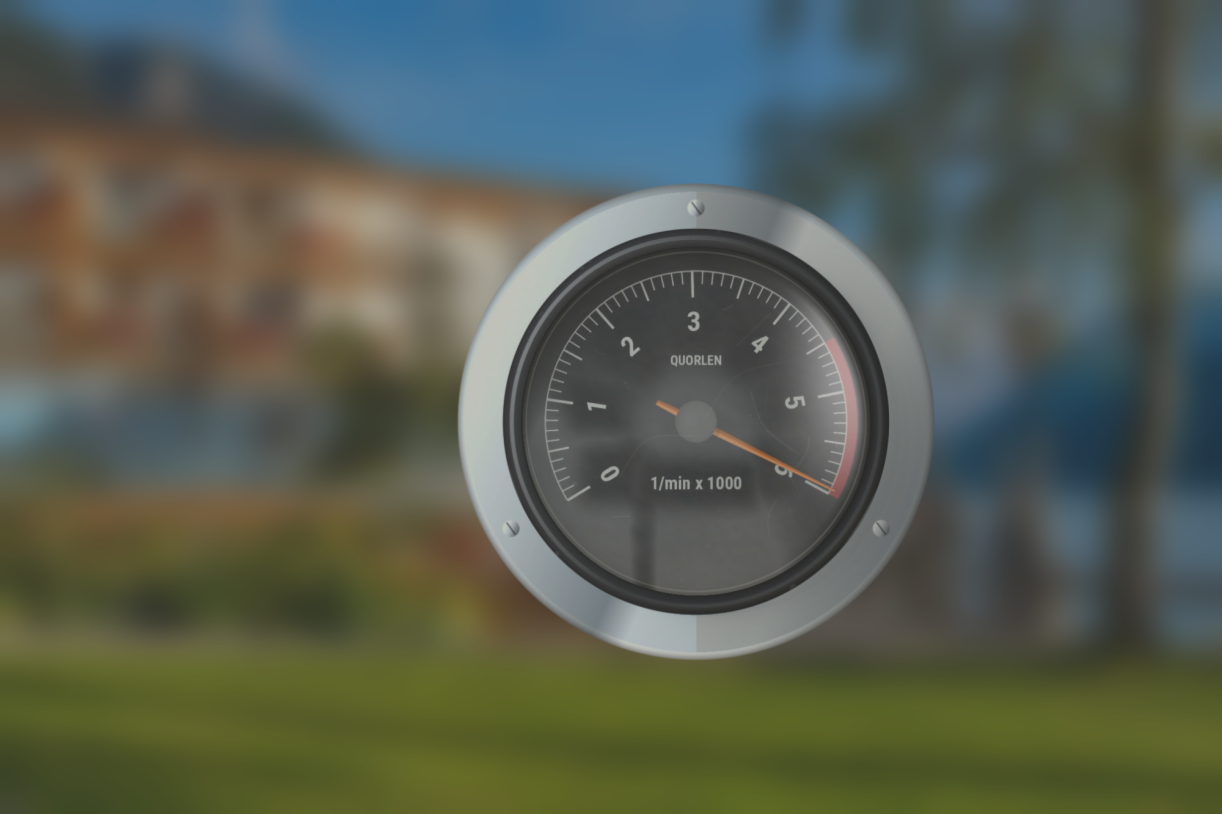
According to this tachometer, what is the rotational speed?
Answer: 5950 rpm
